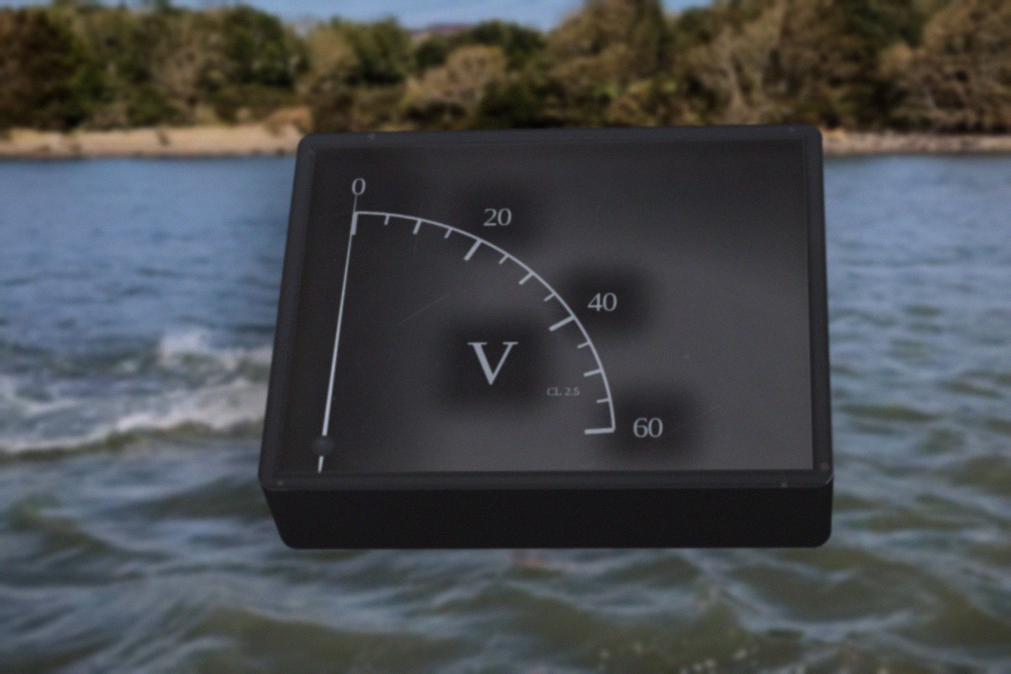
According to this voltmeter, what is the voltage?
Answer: 0 V
